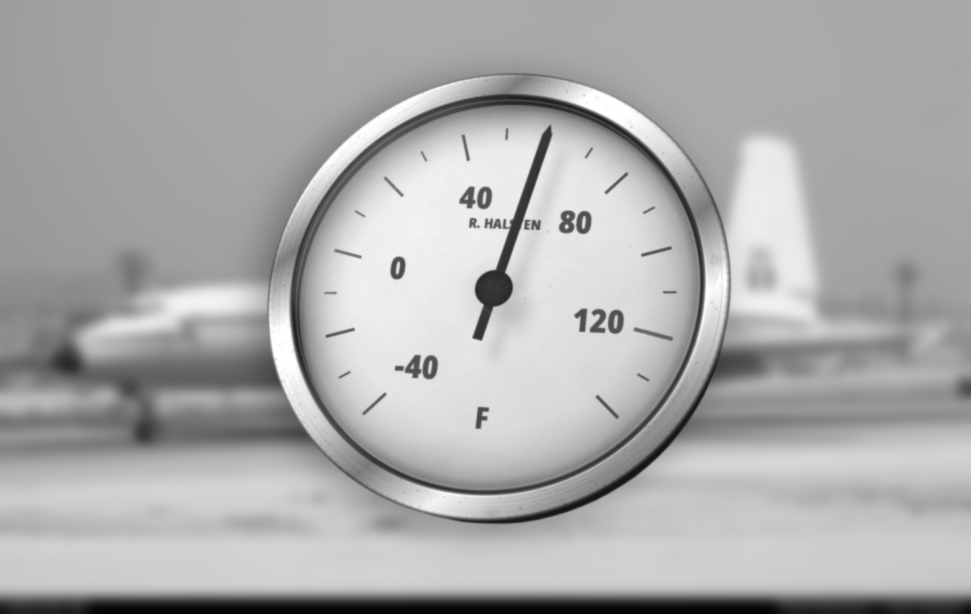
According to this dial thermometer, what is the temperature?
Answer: 60 °F
